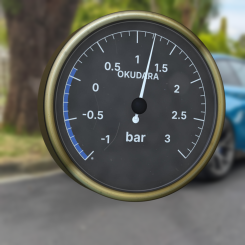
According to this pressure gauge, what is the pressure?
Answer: 1.2 bar
